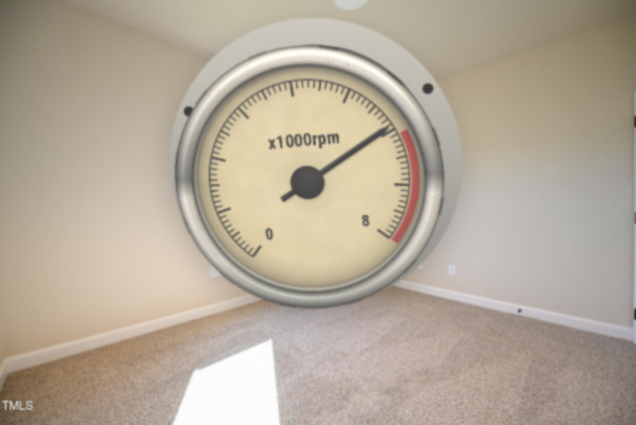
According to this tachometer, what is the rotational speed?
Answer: 5900 rpm
